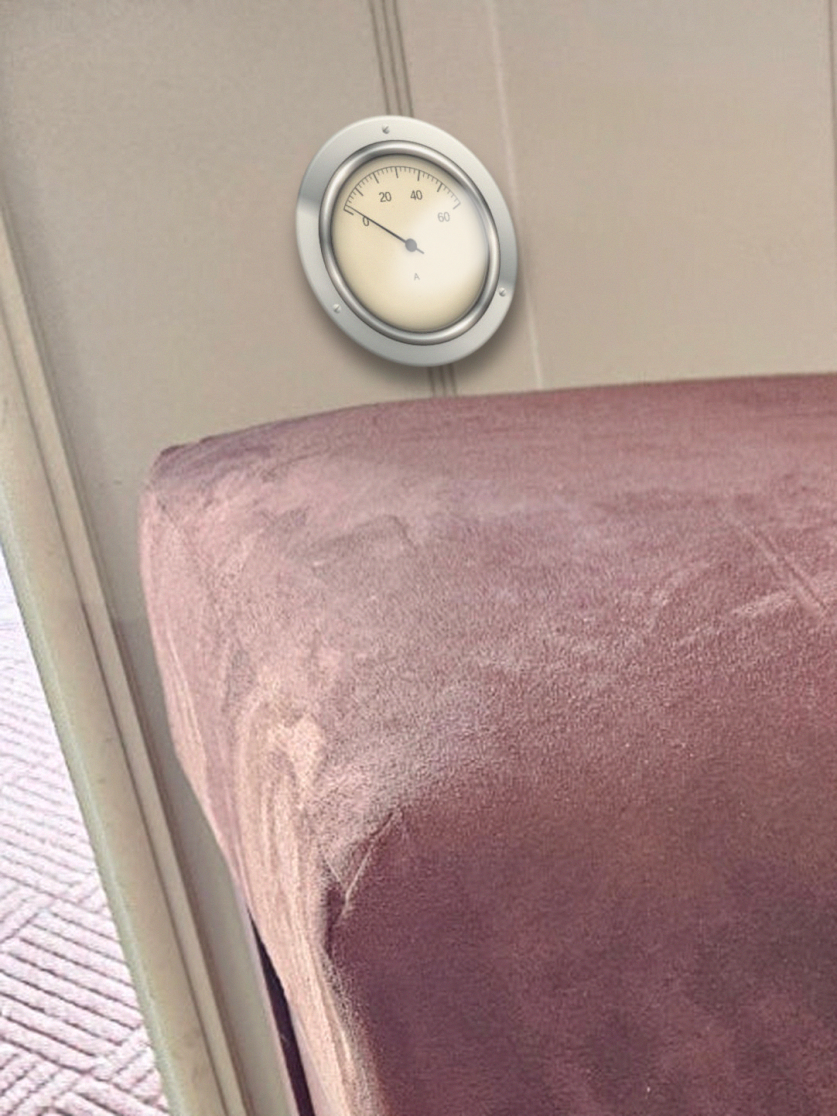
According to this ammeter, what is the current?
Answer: 2 A
